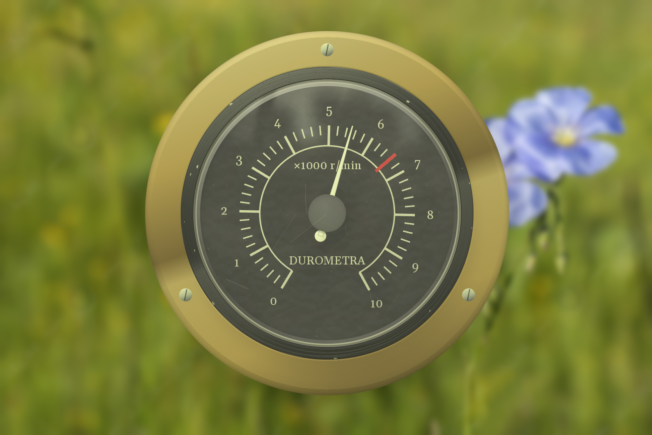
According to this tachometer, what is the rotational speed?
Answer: 5500 rpm
